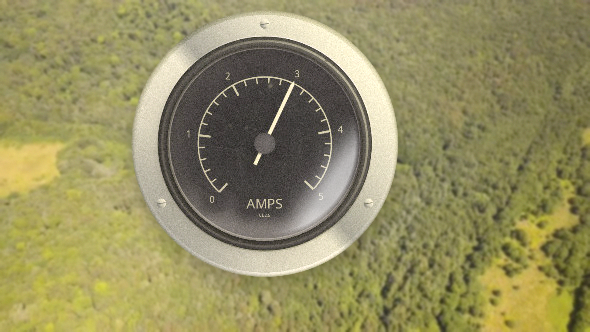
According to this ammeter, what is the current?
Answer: 3 A
